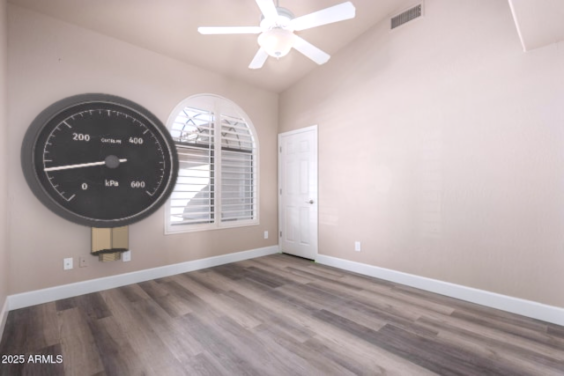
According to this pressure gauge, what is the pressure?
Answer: 80 kPa
